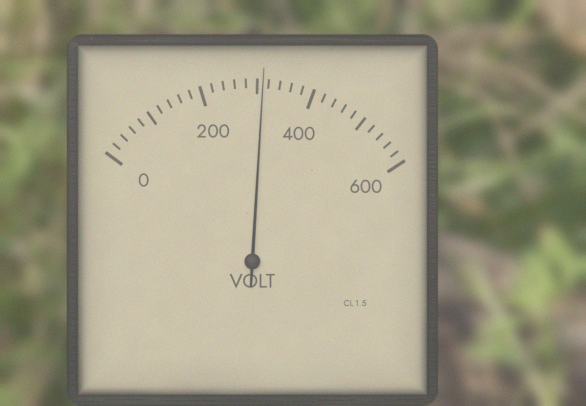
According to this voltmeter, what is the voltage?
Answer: 310 V
